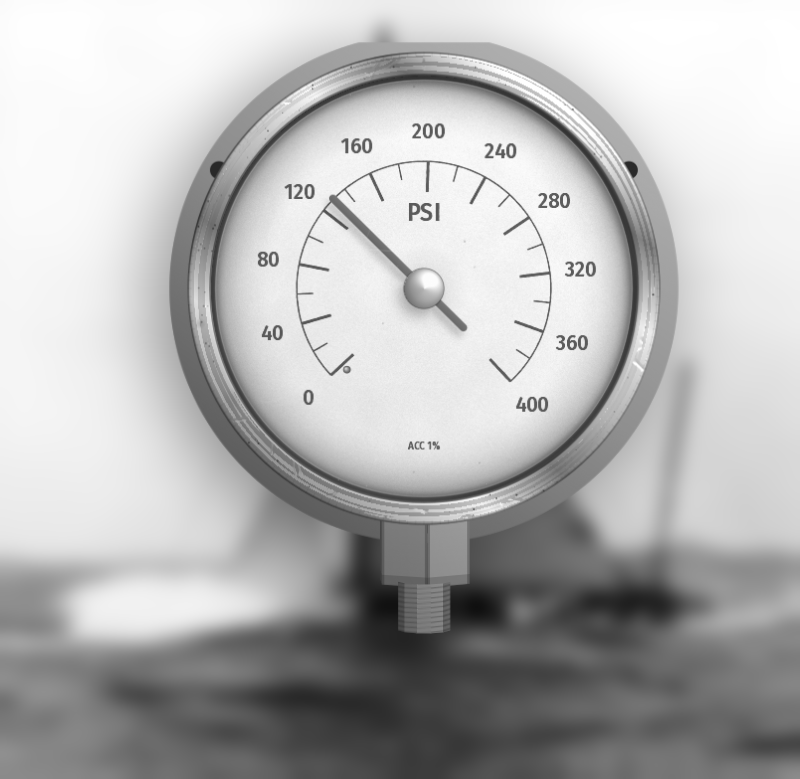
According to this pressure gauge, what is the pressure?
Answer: 130 psi
